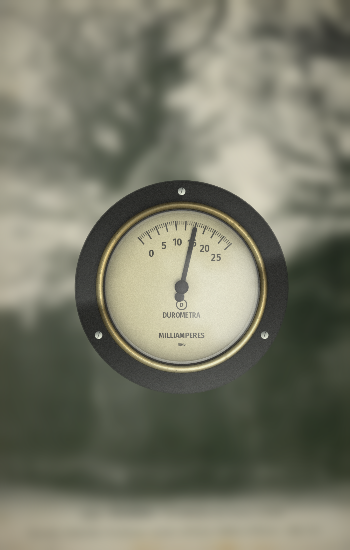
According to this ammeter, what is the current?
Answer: 15 mA
